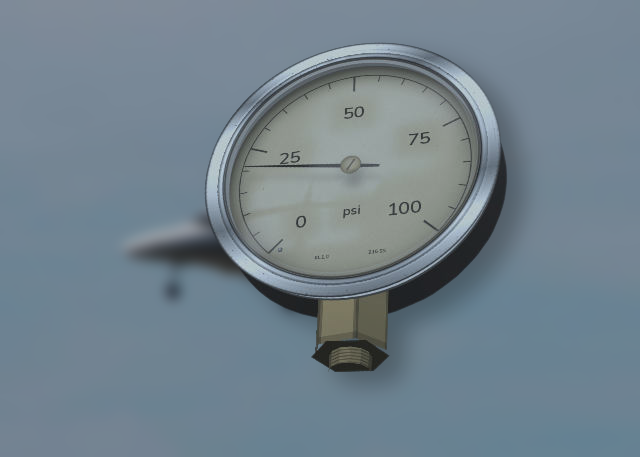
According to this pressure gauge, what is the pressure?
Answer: 20 psi
